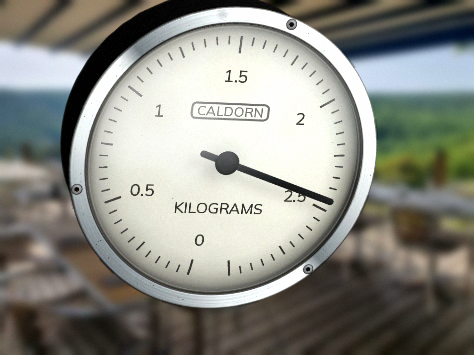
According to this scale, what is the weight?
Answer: 2.45 kg
